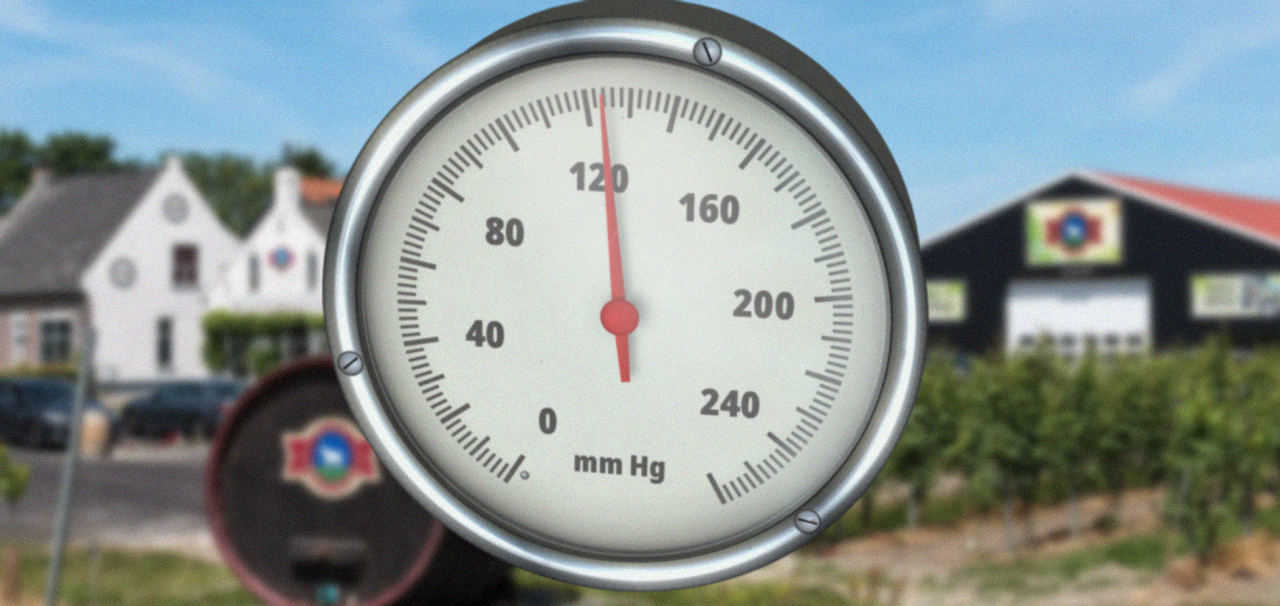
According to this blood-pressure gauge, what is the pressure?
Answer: 124 mmHg
